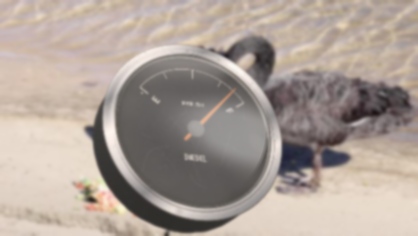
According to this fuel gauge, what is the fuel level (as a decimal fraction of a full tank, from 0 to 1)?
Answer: 0.875
